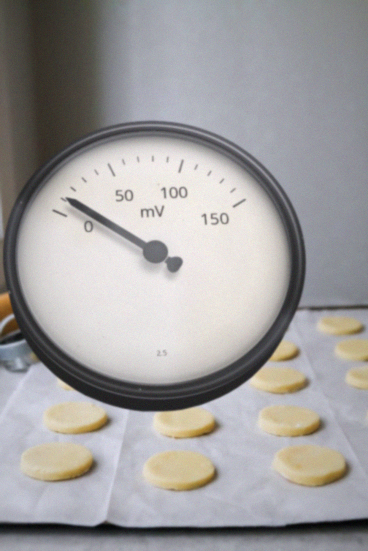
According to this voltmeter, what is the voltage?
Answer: 10 mV
